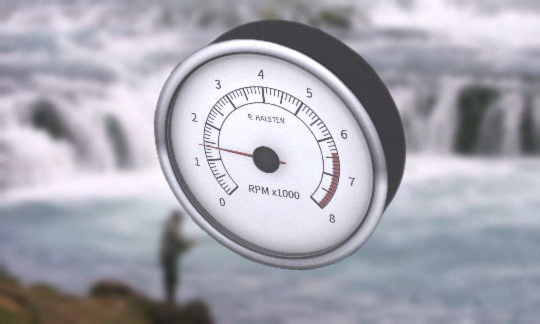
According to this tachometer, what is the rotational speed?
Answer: 1500 rpm
